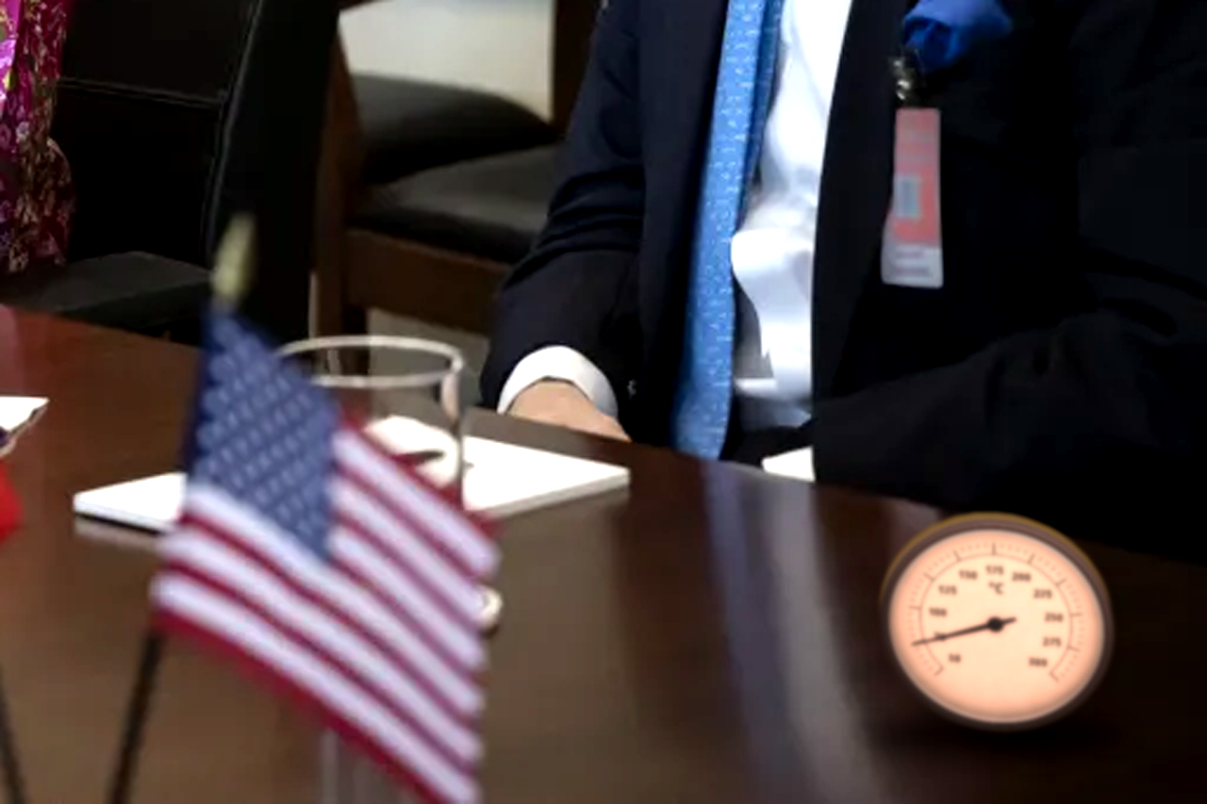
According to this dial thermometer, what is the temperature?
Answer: 75 °C
